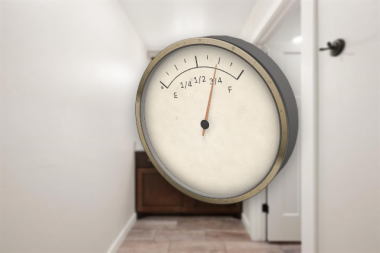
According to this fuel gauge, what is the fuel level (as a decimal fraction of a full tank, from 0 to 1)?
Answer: 0.75
